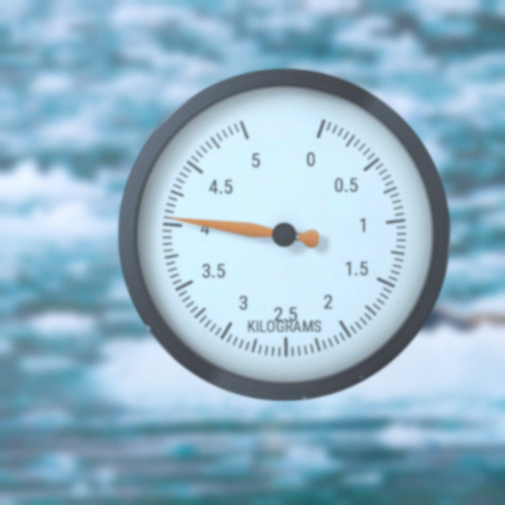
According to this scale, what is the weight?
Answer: 4.05 kg
